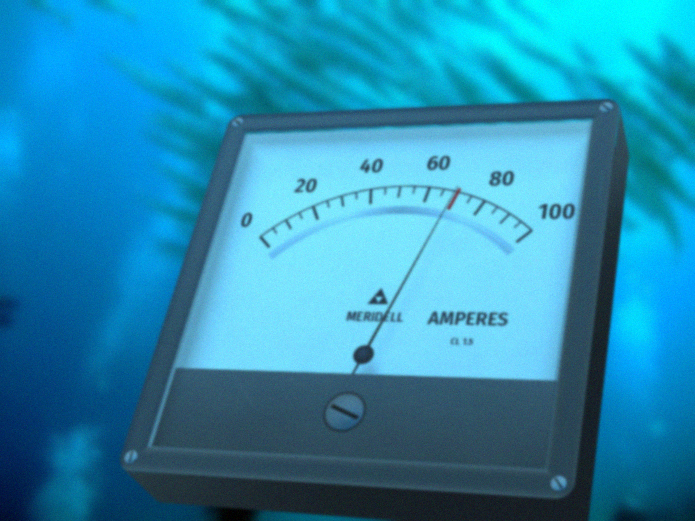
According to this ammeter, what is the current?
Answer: 70 A
